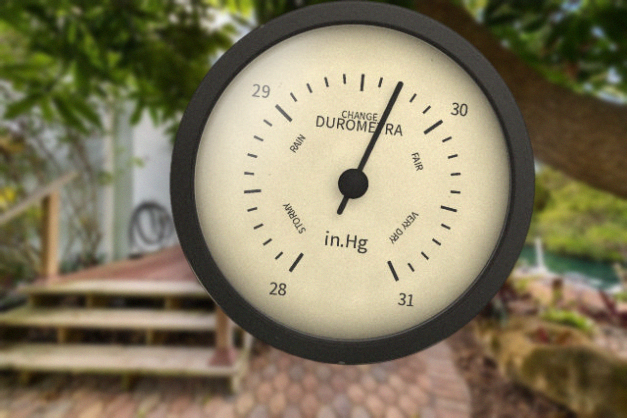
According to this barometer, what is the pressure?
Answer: 29.7 inHg
